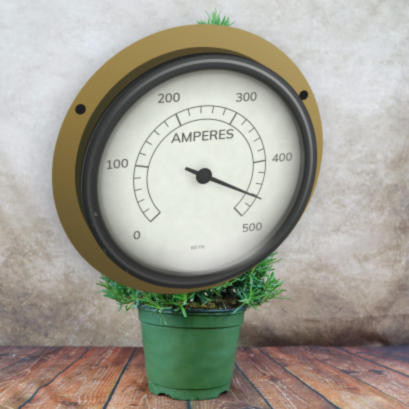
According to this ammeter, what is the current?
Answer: 460 A
